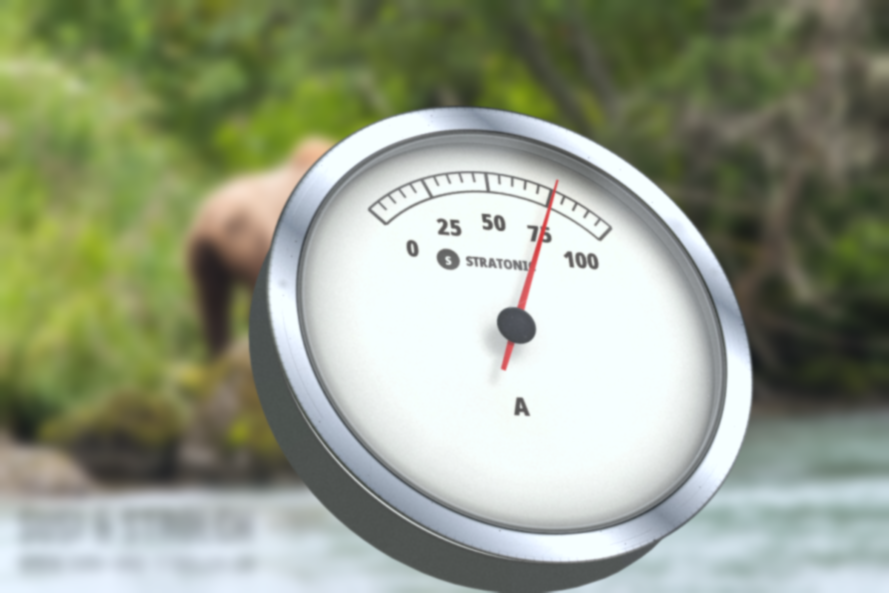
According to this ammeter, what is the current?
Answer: 75 A
